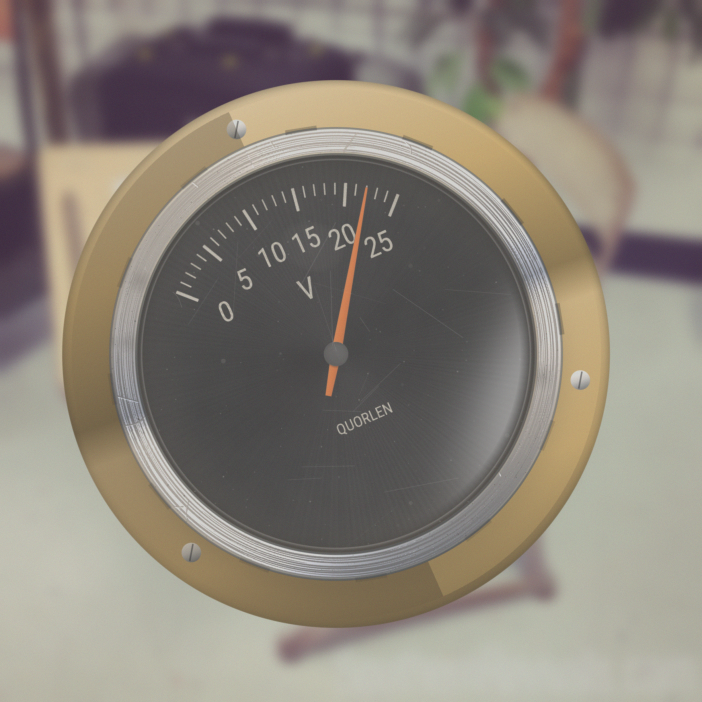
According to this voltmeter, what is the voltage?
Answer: 22 V
